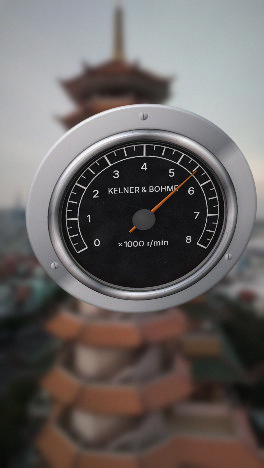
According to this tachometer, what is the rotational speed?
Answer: 5500 rpm
